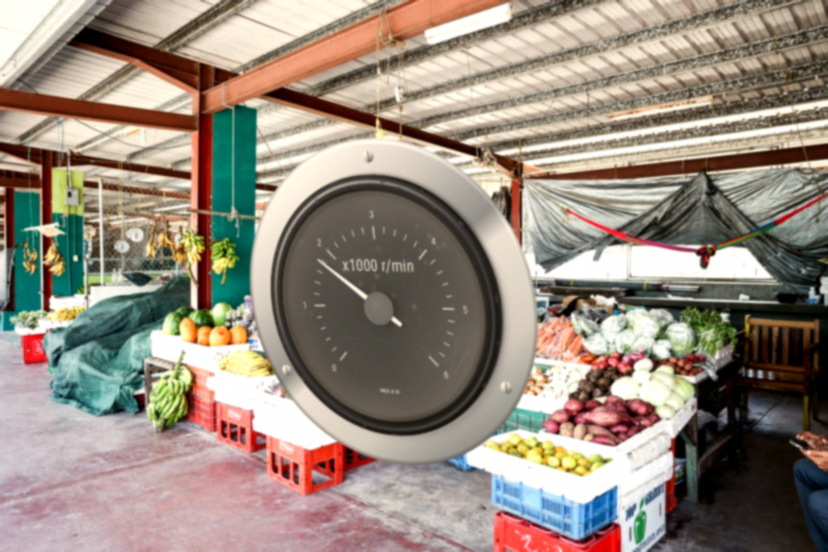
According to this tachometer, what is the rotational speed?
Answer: 1800 rpm
